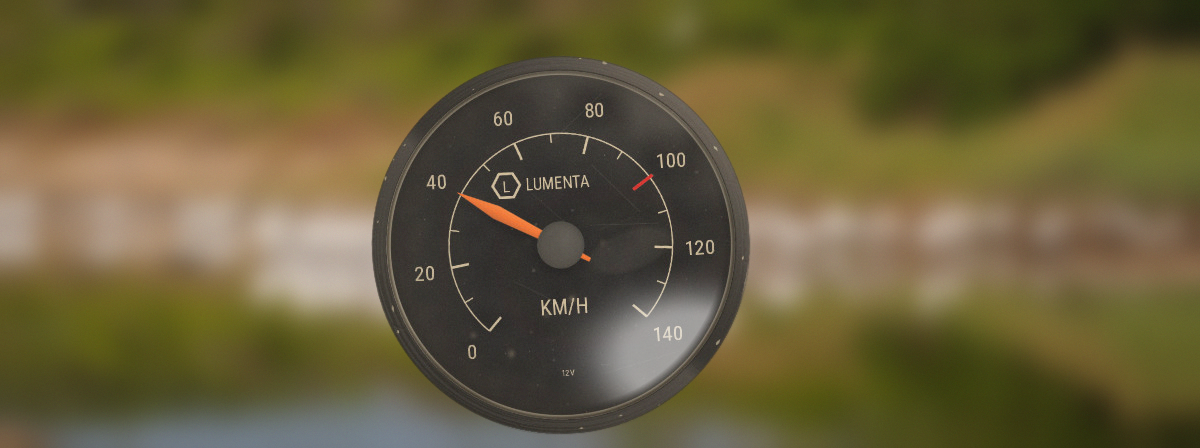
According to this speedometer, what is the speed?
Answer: 40 km/h
